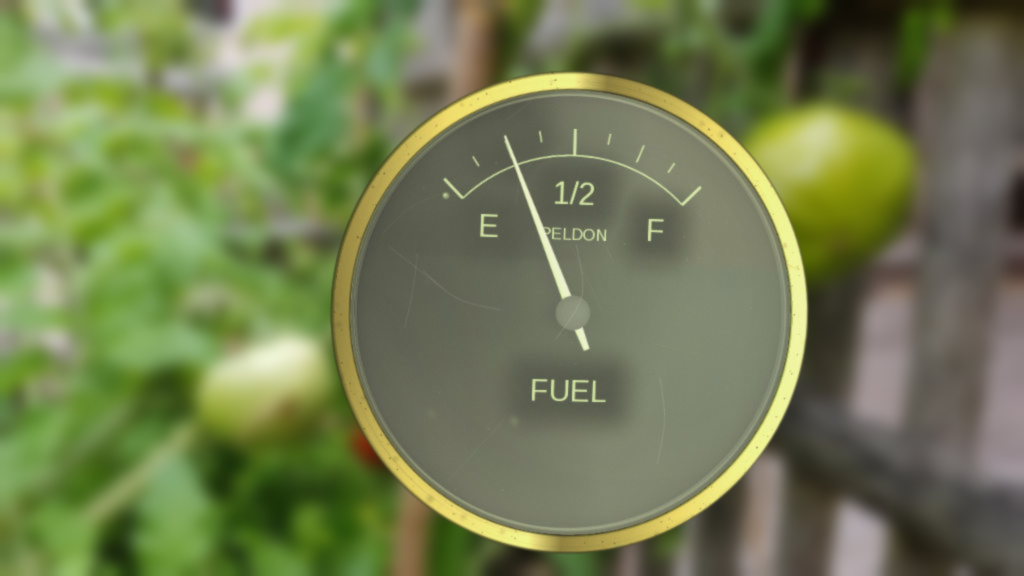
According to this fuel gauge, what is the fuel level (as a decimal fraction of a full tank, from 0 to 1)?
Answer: 0.25
